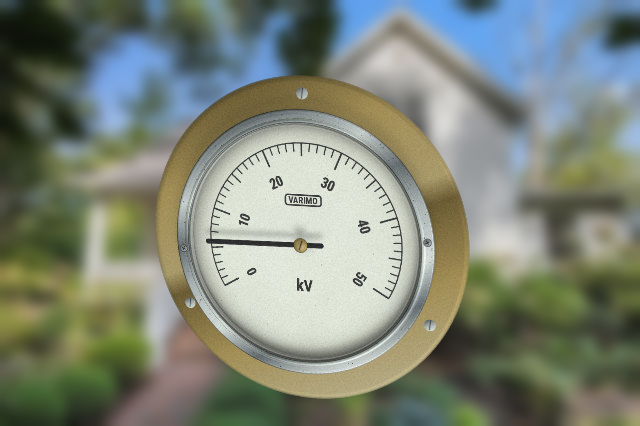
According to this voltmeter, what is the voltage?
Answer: 6 kV
